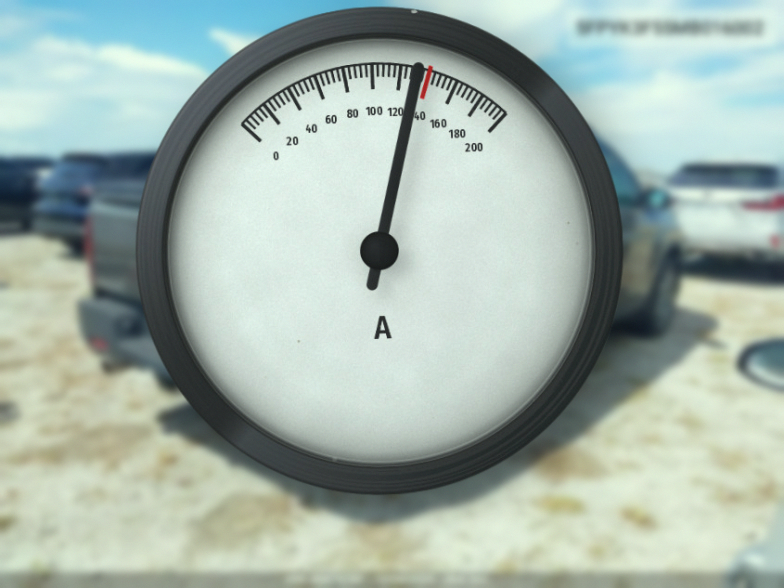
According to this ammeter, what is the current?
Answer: 132 A
